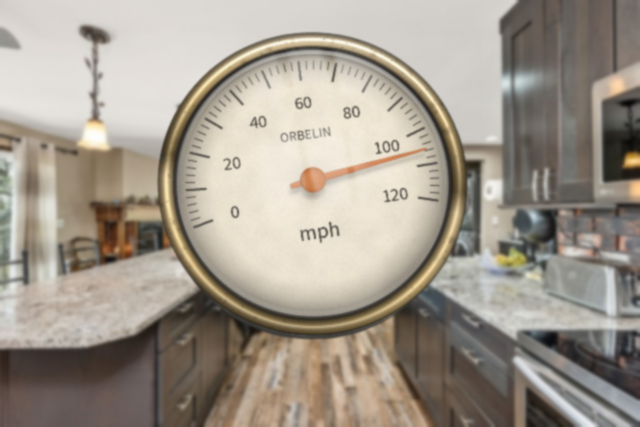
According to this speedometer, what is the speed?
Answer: 106 mph
